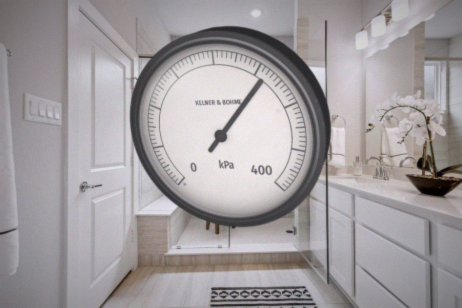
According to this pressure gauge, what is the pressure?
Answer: 260 kPa
